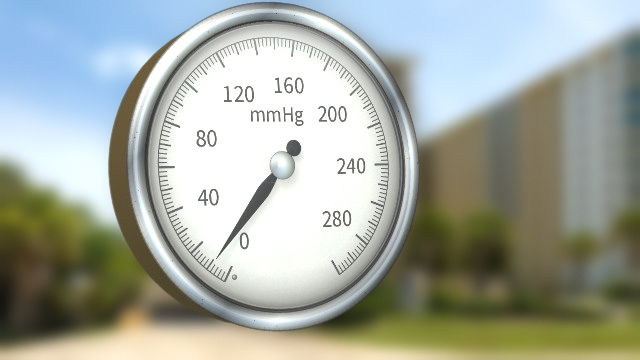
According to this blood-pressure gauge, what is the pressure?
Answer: 10 mmHg
